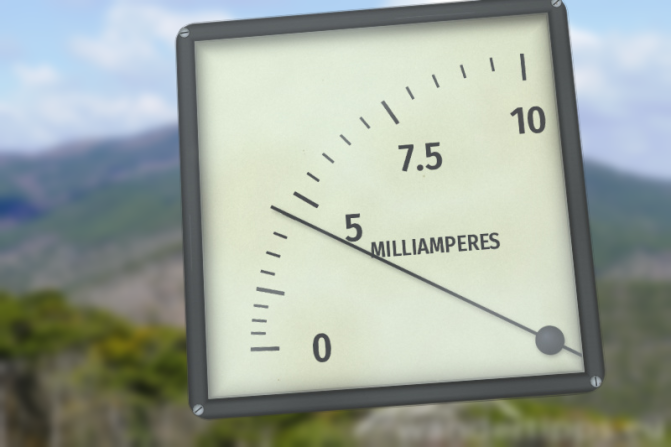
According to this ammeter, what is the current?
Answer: 4.5 mA
